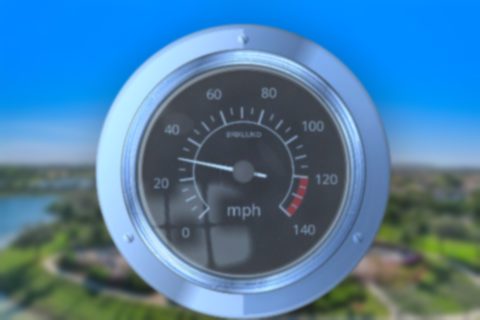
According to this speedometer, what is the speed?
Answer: 30 mph
